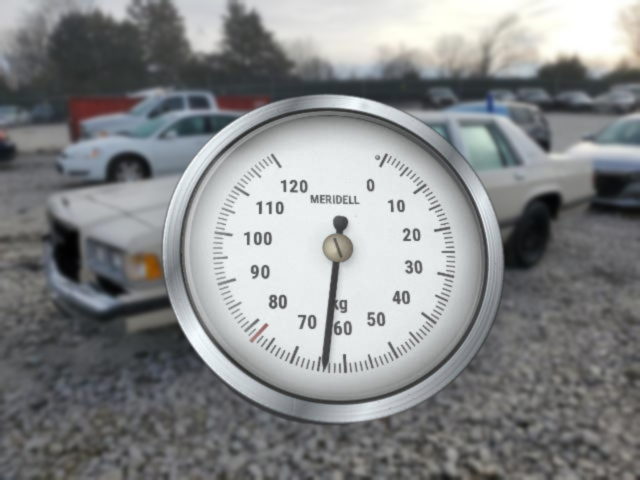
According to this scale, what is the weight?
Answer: 64 kg
